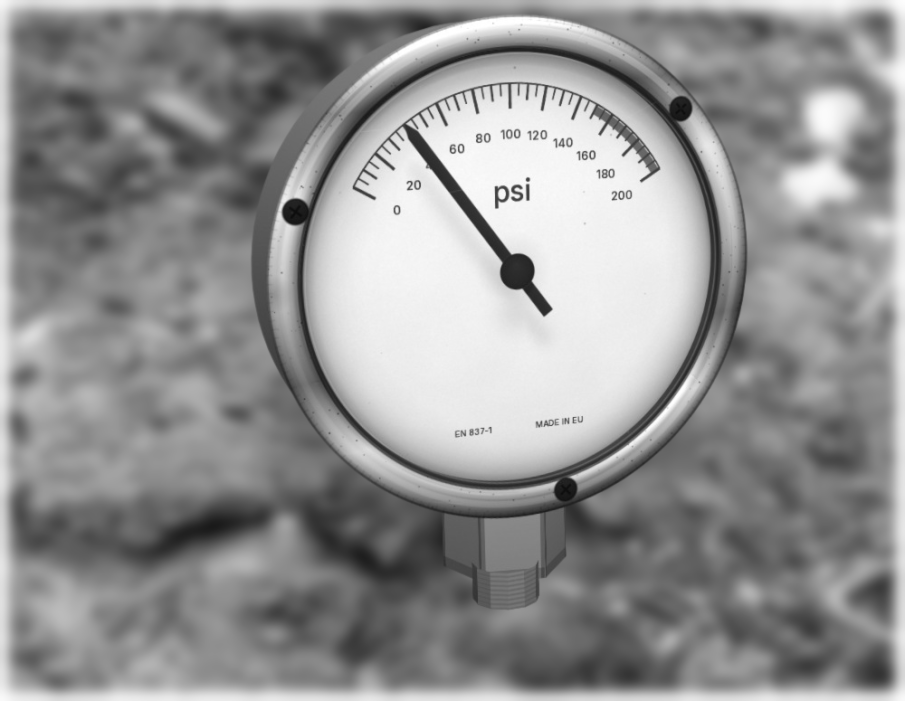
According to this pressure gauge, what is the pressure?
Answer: 40 psi
